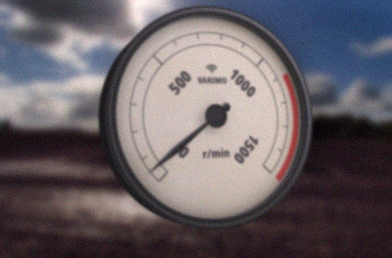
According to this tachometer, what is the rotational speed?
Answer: 50 rpm
